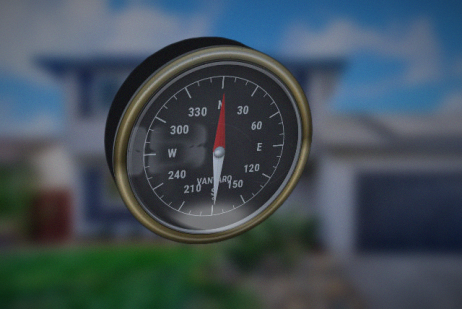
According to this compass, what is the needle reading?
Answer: 0 °
